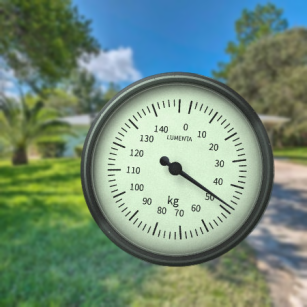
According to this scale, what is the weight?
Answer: 48 kg
